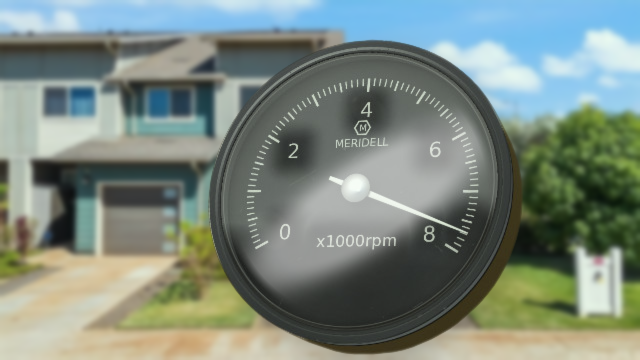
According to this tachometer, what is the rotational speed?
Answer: 7700 rpm
